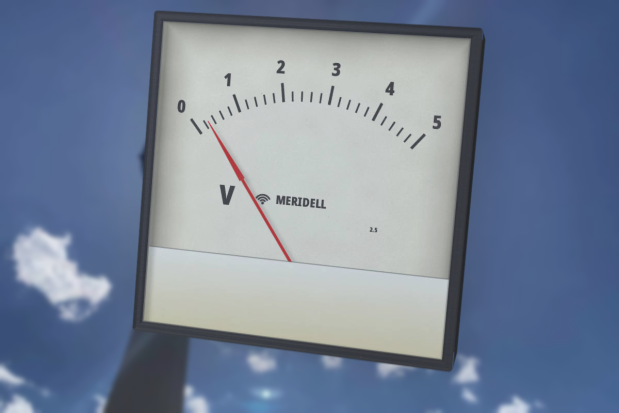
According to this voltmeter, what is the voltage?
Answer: 0.3 V
